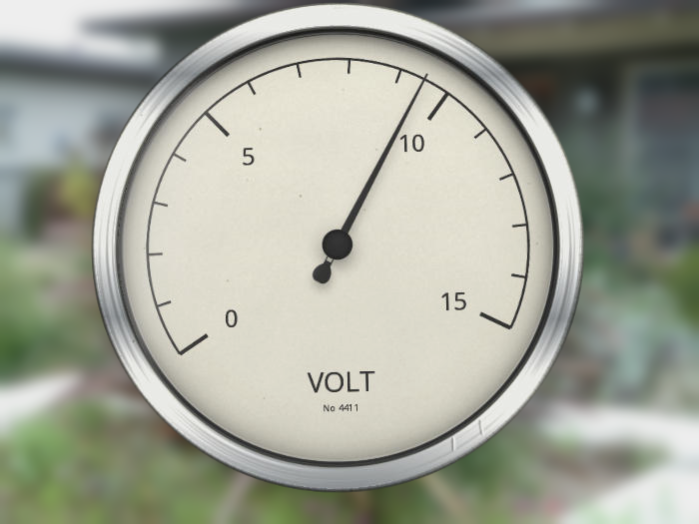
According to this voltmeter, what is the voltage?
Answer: 9.5 V
